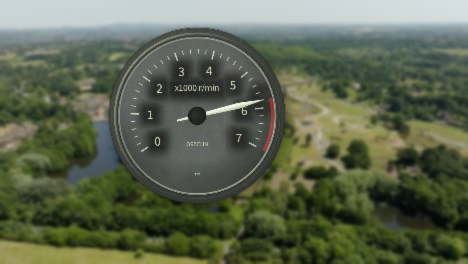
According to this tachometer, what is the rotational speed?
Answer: 5800 rpm
